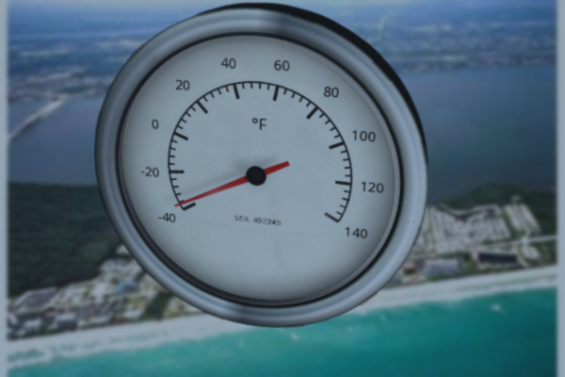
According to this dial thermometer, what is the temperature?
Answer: -36 °F
